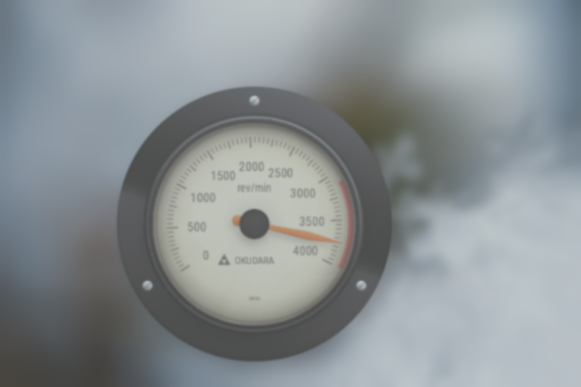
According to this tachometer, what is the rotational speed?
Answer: 3750 rpm
